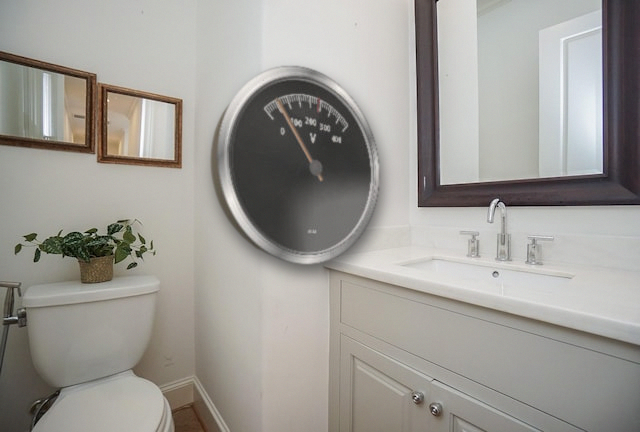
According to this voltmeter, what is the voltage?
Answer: 50 V
